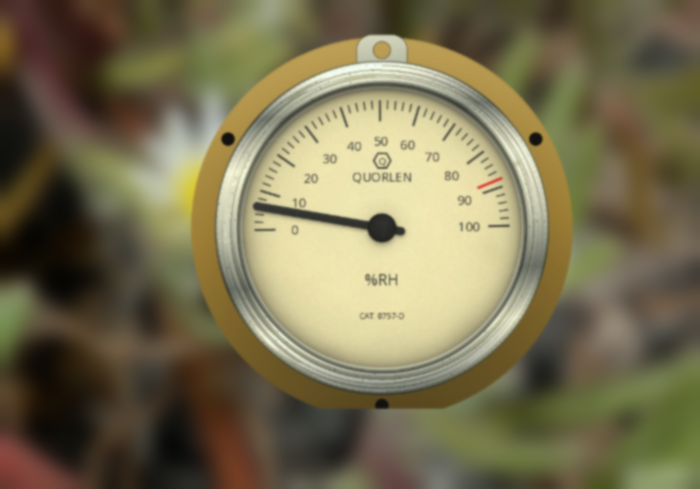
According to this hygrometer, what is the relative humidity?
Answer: 6 %
